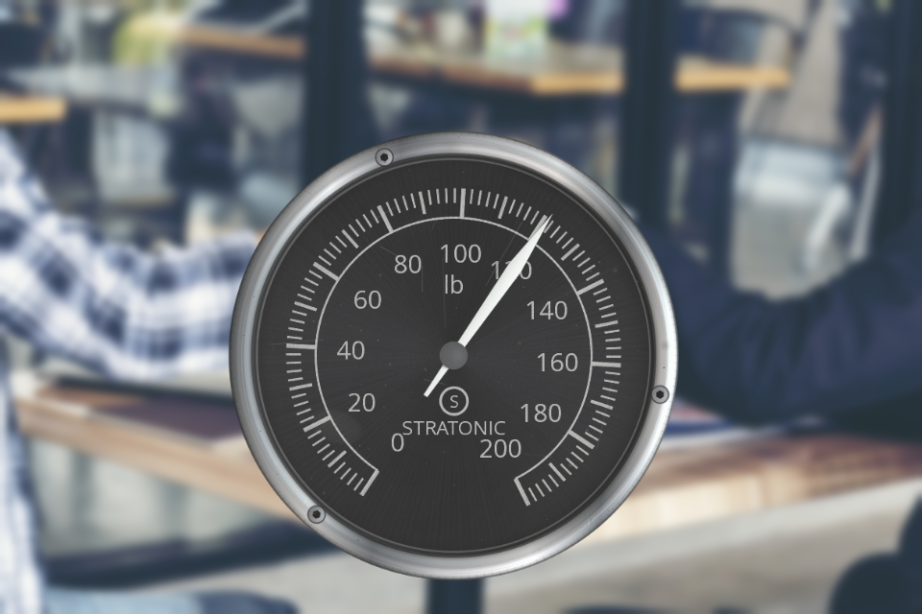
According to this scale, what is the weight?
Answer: 121 lb
